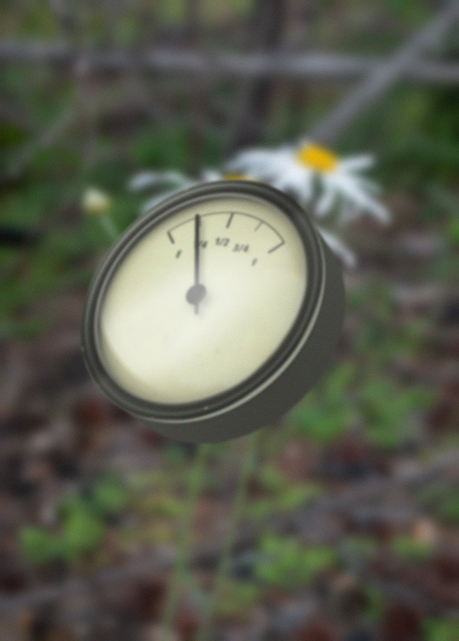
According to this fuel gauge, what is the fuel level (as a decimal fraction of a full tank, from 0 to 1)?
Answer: 0.25
